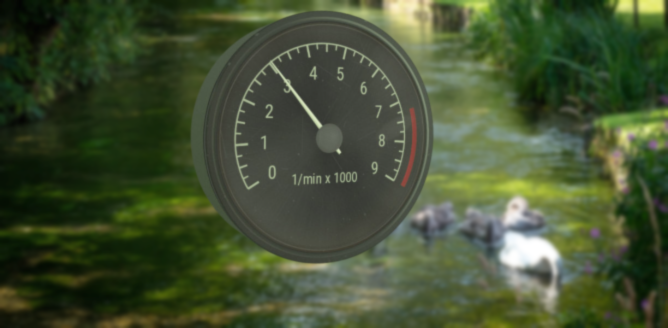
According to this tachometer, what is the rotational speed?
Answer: 3000 rpm
